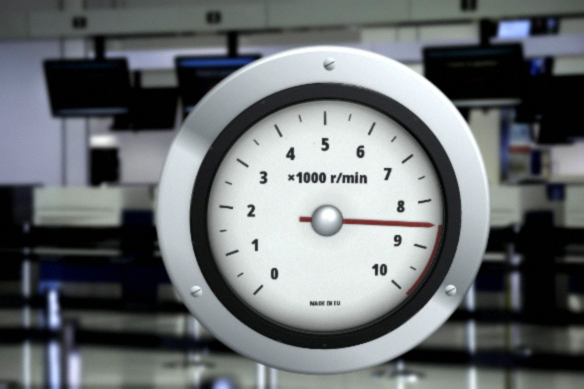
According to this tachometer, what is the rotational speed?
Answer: 8500 rpm
